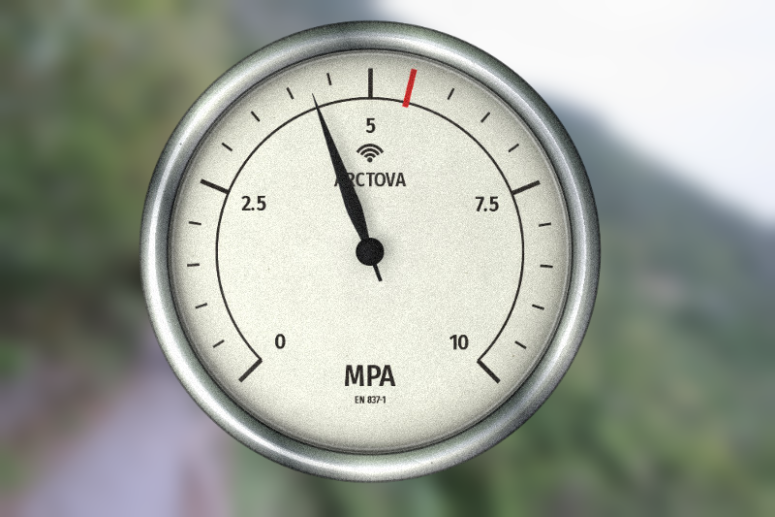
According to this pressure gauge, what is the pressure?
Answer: 4.25 MPa
